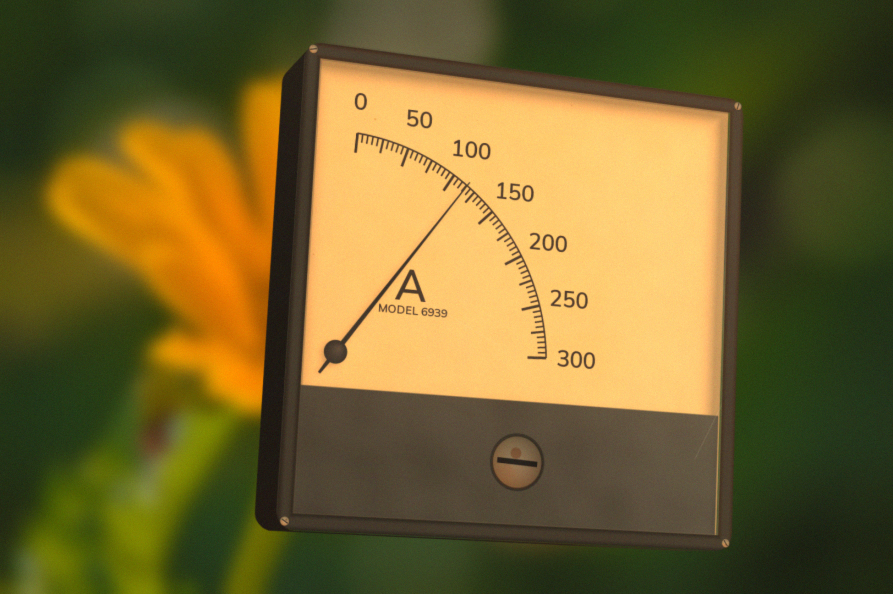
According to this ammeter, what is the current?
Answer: 115 A
